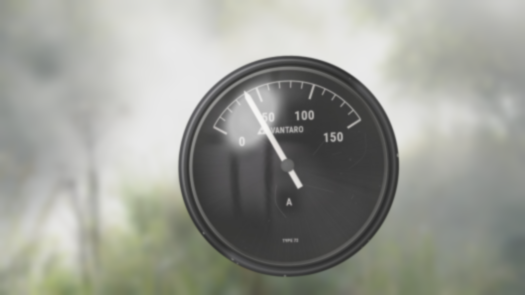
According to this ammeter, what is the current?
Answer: 40 A
